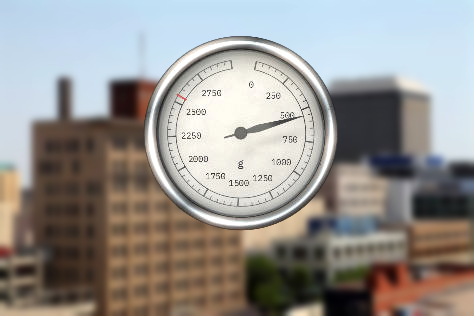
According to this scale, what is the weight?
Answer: 550 g
